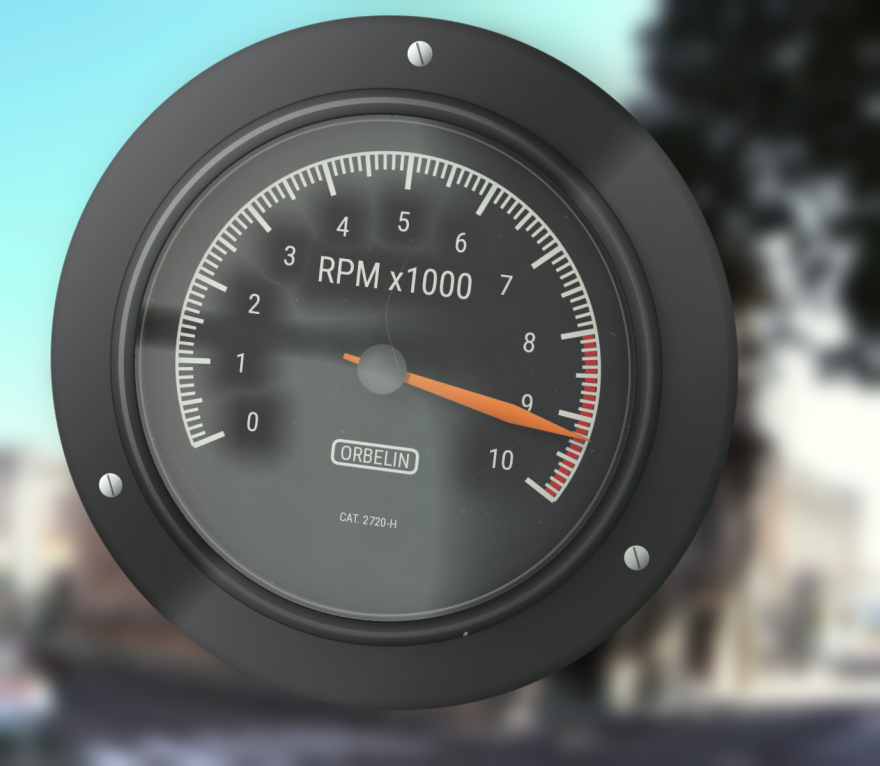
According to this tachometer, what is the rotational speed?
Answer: 9200 rpm
